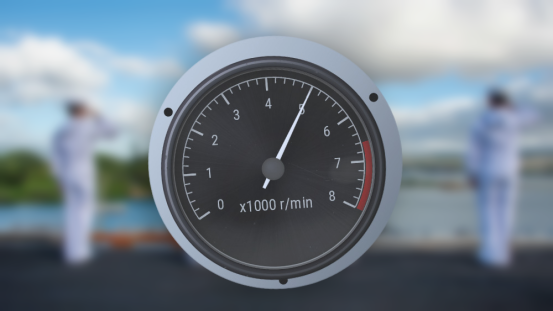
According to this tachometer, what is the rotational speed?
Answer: 5000 rpm
